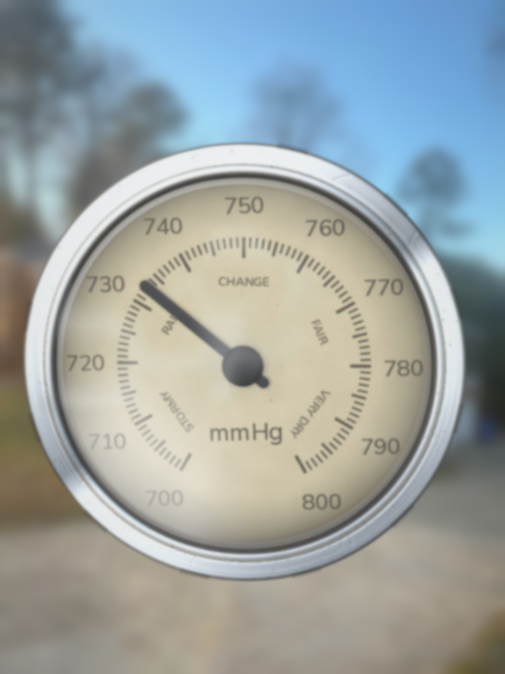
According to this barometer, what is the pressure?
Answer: 733 mmHg
